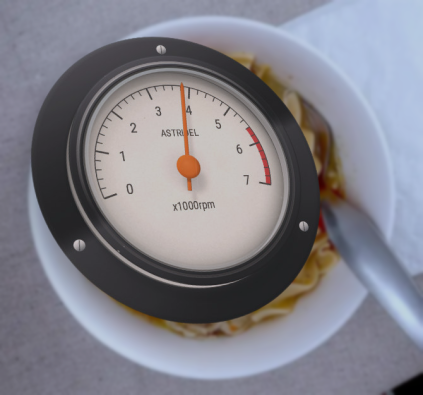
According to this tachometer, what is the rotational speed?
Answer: 3800 rpm
